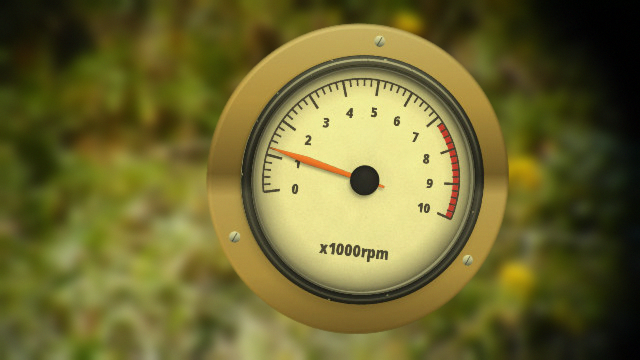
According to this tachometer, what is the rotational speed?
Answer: 1200 rpm
